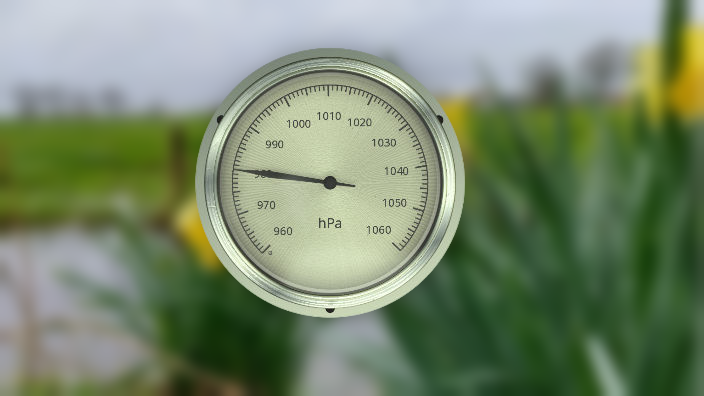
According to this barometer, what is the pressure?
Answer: 980 hPa
